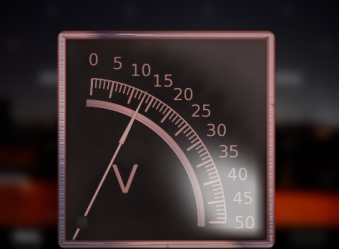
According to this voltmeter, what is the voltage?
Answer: 13 V
